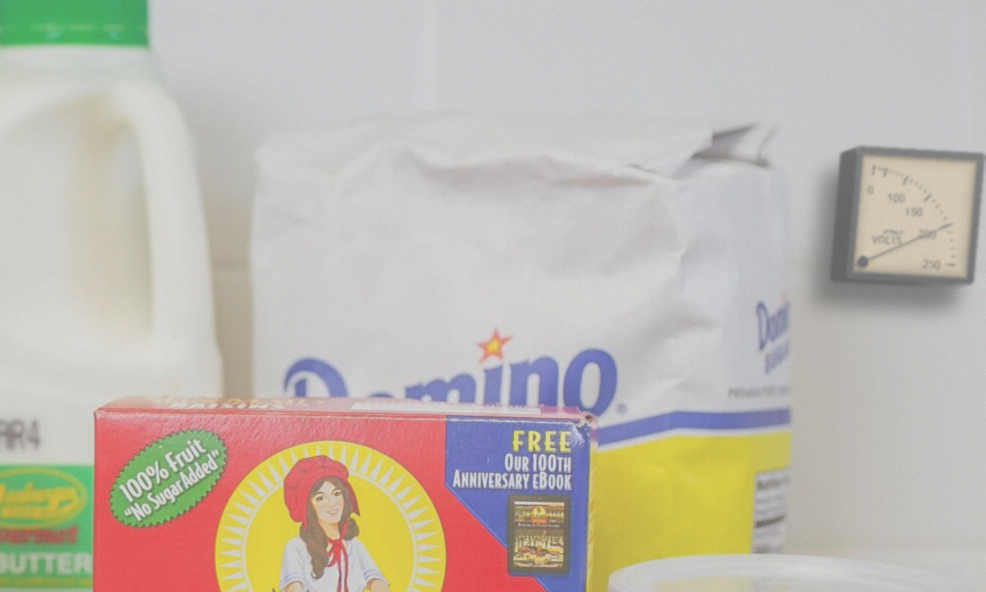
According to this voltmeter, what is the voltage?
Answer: 200 V
